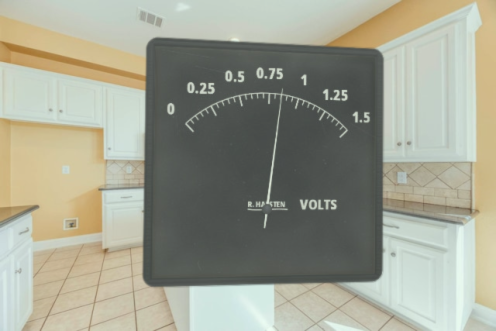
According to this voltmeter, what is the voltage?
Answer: 0.85 V
